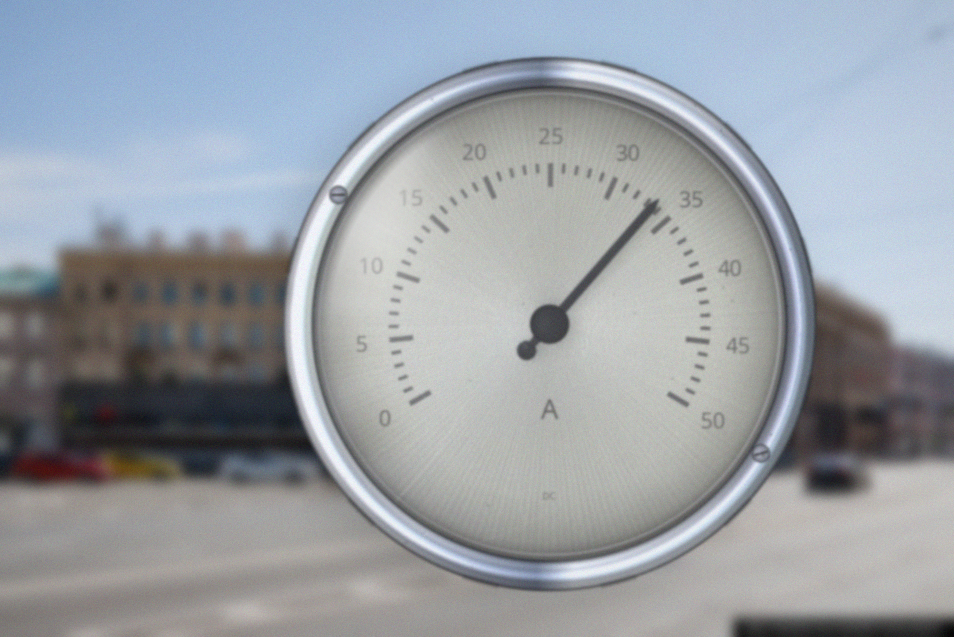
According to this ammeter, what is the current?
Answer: 33.5 A
